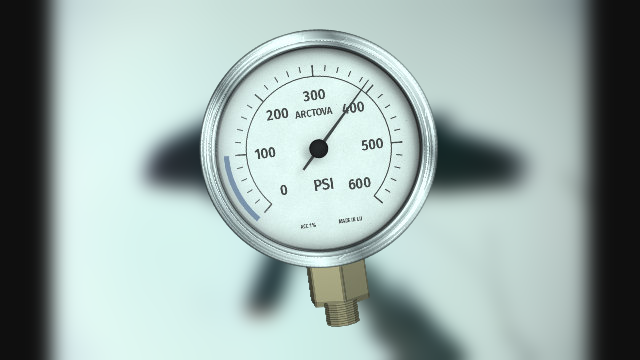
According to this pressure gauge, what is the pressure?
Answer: 390 psi
